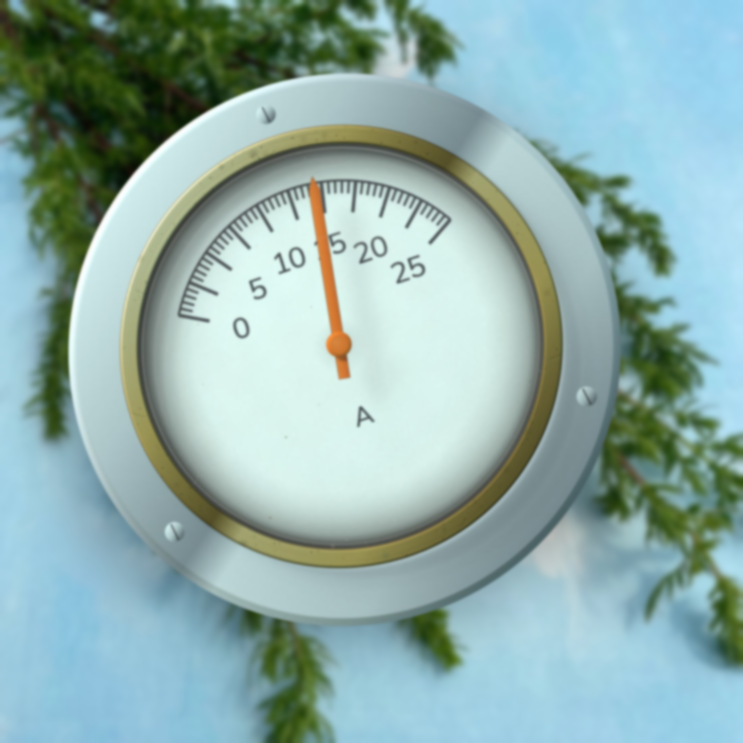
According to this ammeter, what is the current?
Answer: 14.5 A
